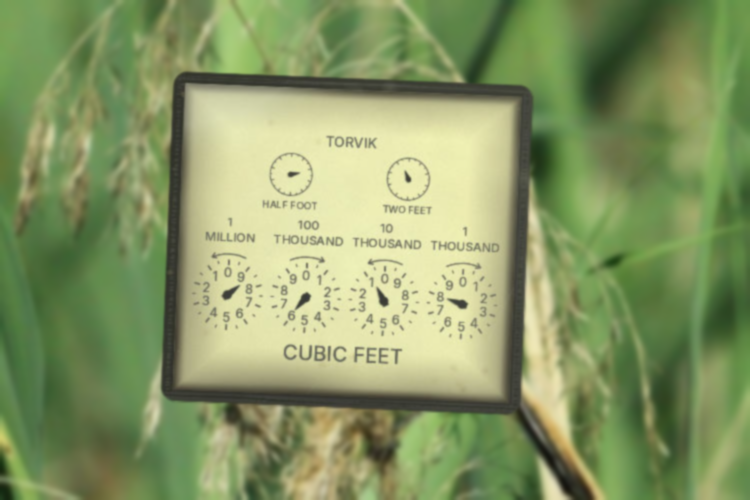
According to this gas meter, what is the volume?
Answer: 860800 ft³
